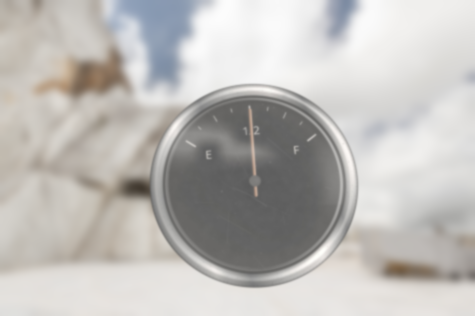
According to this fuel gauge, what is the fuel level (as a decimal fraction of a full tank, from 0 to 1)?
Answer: 0.5
